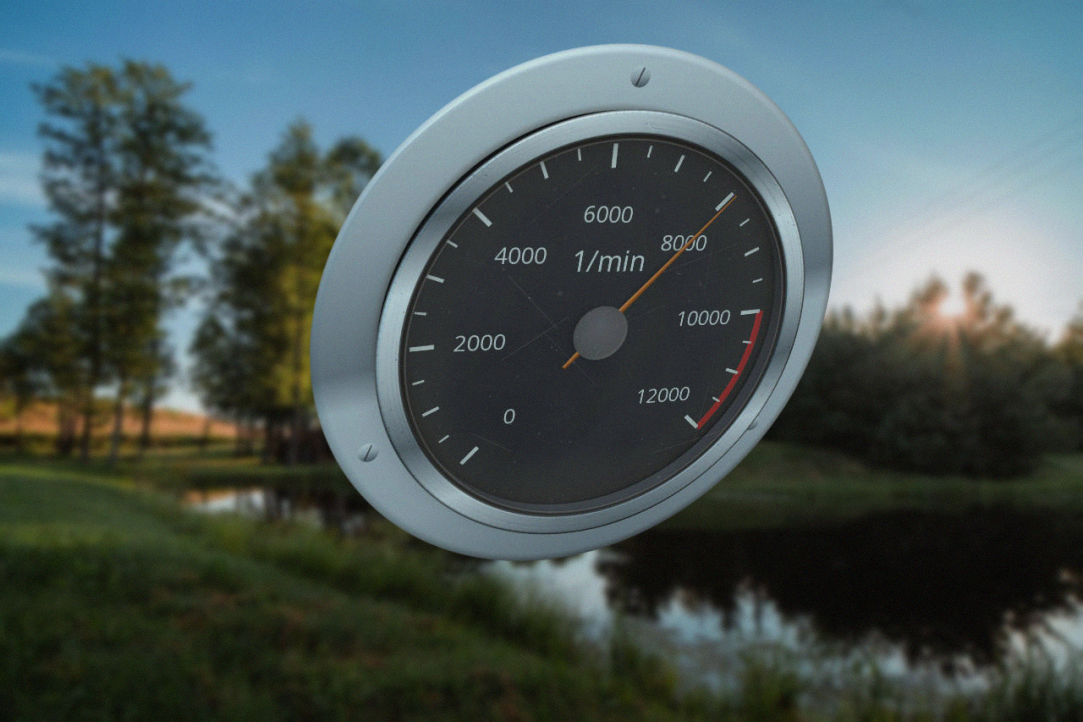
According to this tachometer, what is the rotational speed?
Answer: 8000 rpm
